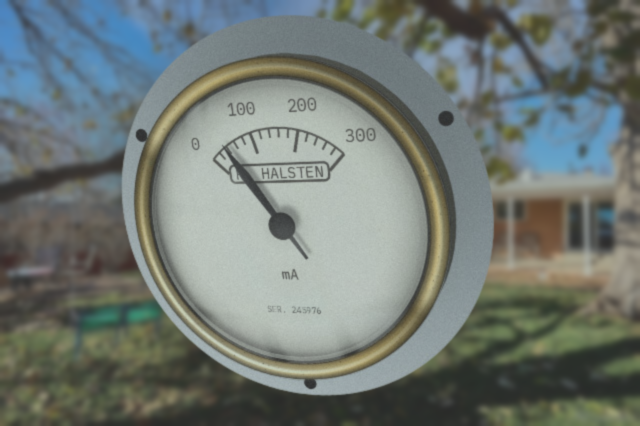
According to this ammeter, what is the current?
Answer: 40 mA
